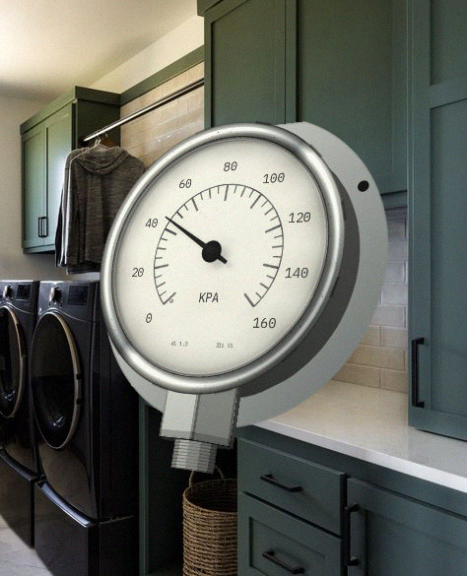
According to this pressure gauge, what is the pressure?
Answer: 45 kPa
